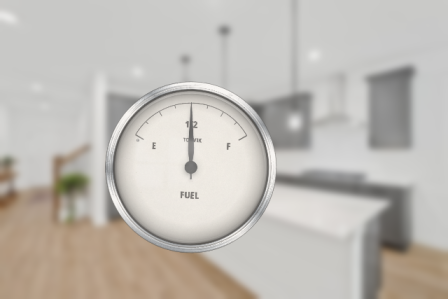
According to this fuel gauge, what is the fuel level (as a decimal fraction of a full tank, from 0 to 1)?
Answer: 0.5
